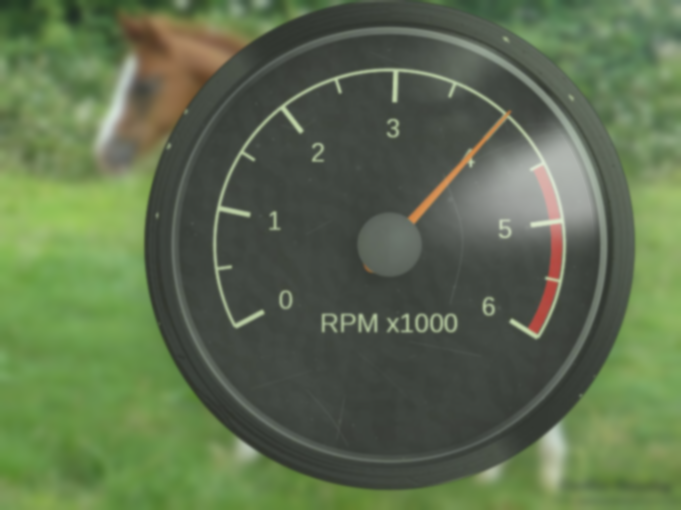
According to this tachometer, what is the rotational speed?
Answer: 4000 rpm
